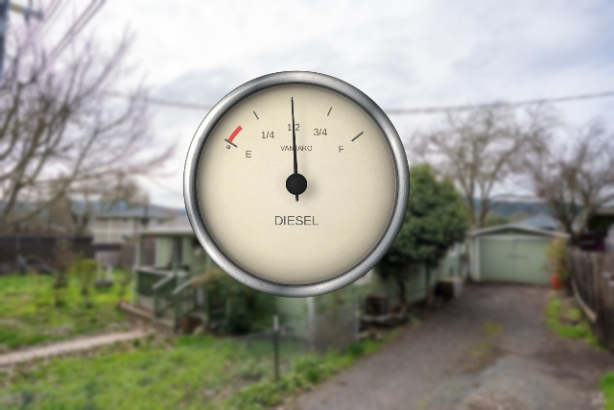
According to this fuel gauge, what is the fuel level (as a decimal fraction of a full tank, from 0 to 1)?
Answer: 0.5
